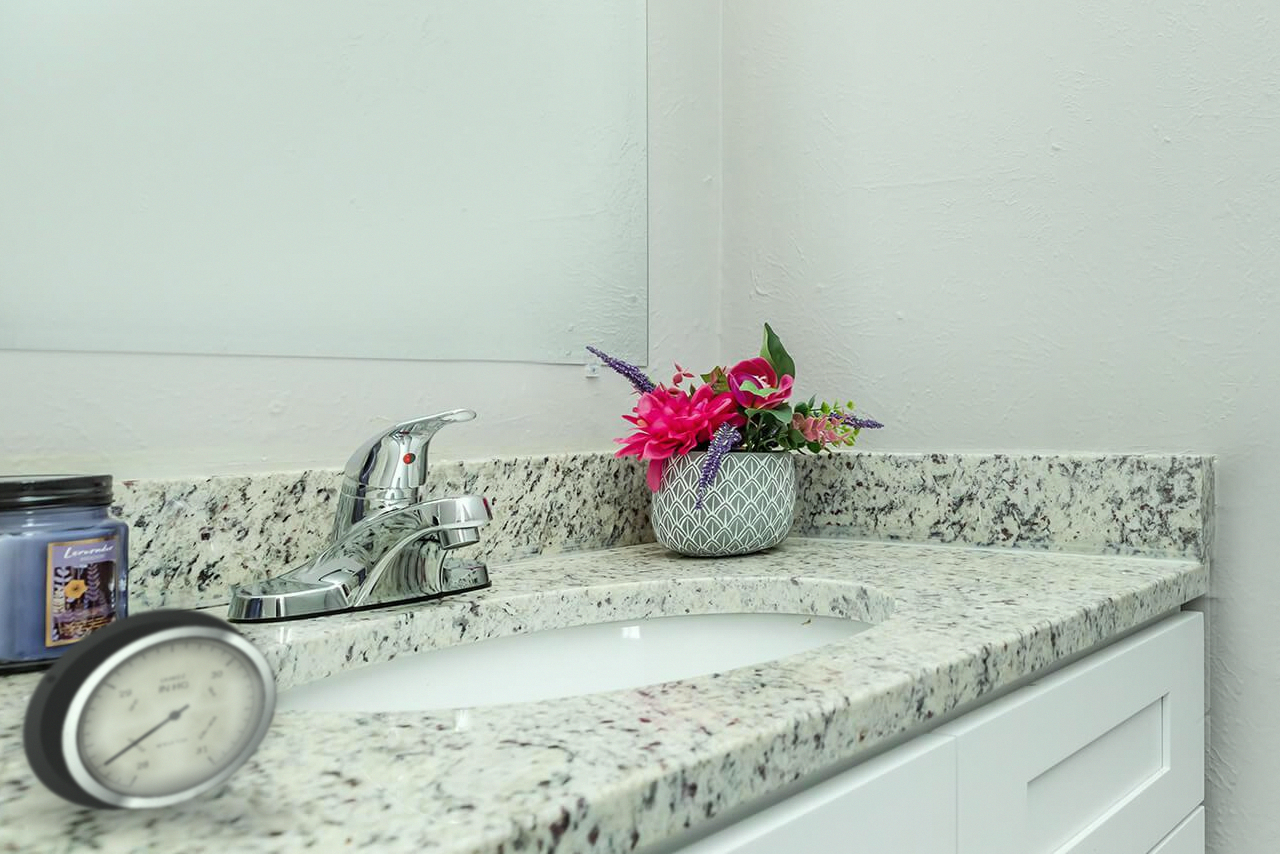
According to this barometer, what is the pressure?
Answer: 28.3 inHg
